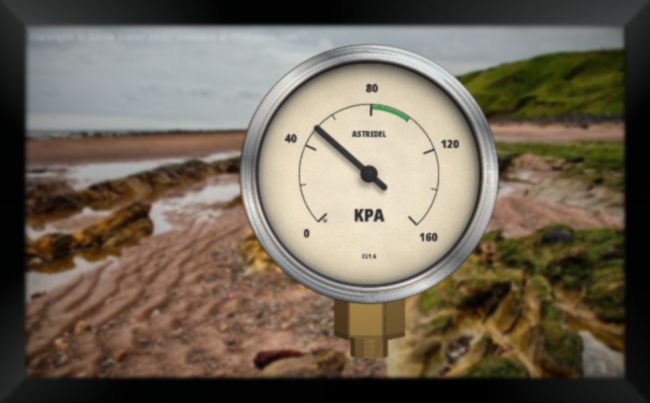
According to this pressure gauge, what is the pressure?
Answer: 50 kPa
